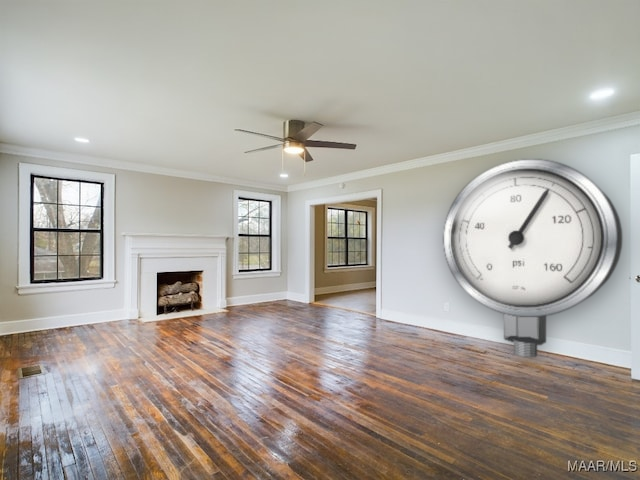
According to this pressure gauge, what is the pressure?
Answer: 100 psi
